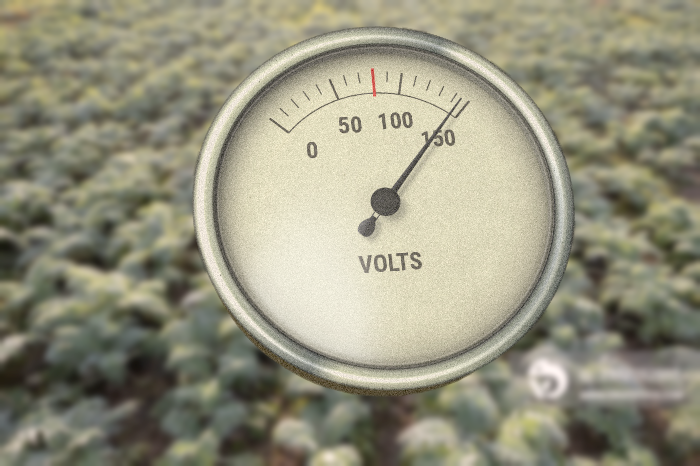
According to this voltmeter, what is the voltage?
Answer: 145 V
